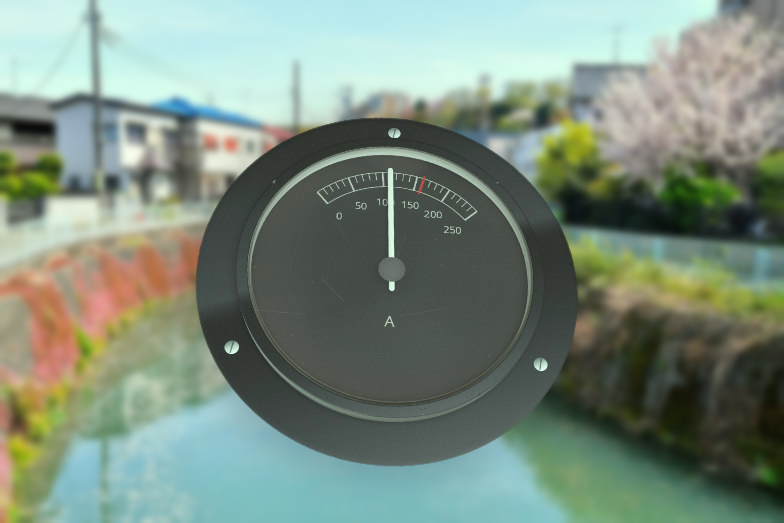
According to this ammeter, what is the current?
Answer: 110 A
